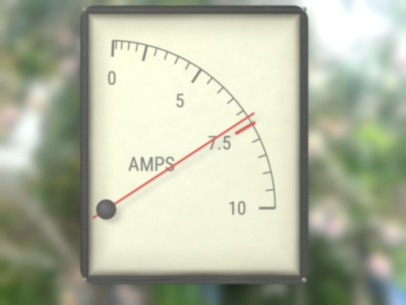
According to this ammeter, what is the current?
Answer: 7.25 A
